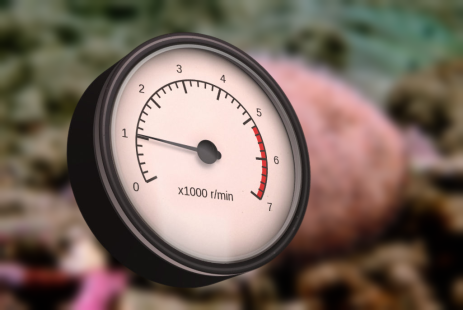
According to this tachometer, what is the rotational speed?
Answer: 1000 rpm
